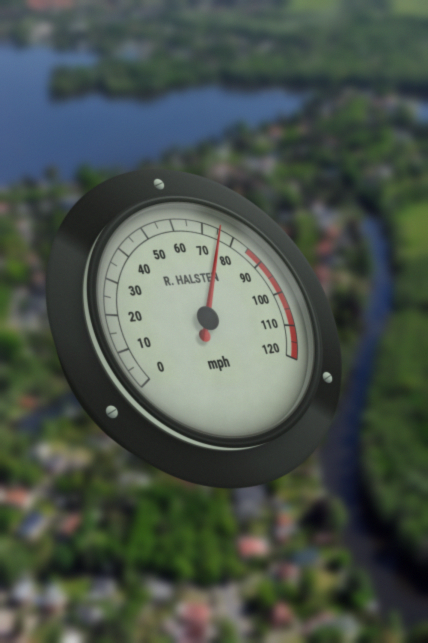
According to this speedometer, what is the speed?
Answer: 75 mph
